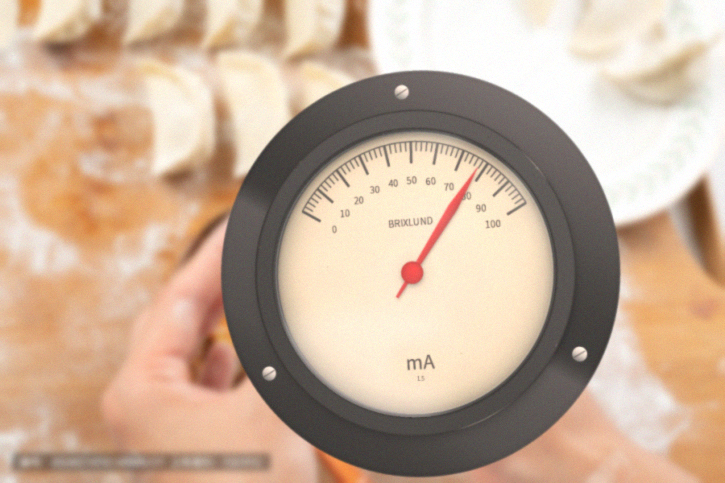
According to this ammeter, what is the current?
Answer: 78 mA
